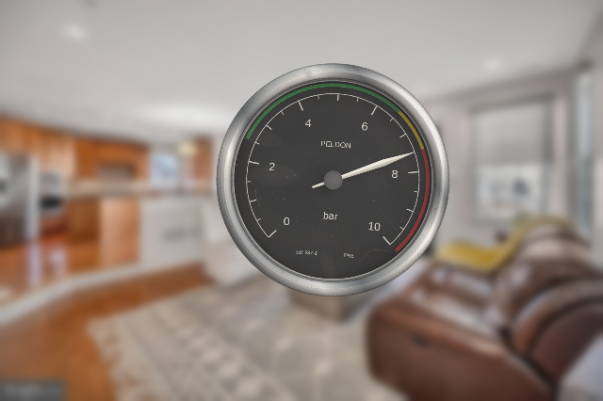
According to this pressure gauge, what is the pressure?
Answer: 7.5 bar
